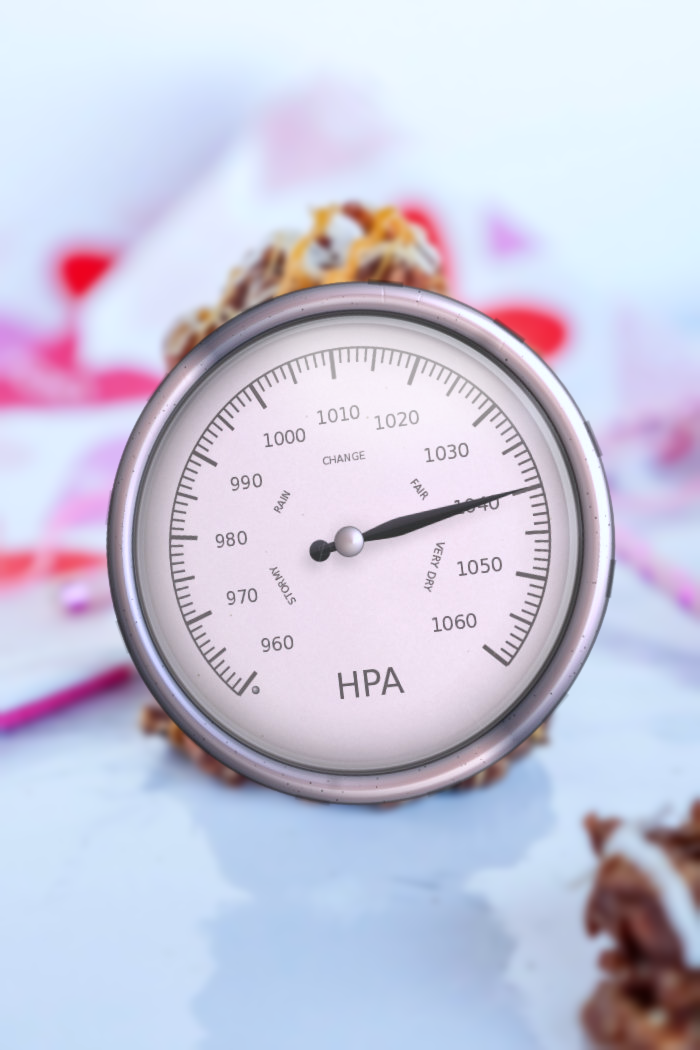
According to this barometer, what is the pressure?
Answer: 1040 hPa
